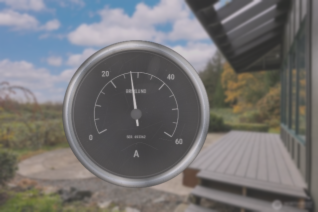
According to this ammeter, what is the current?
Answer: 27.5 A
